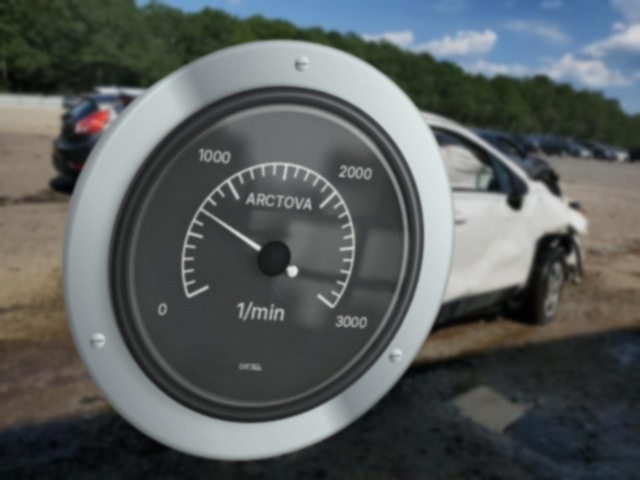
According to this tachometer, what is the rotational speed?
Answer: 700 rpm
